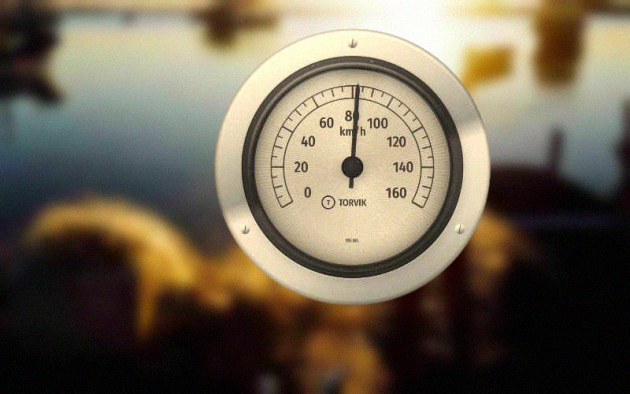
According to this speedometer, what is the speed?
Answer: 82.5 km/h
